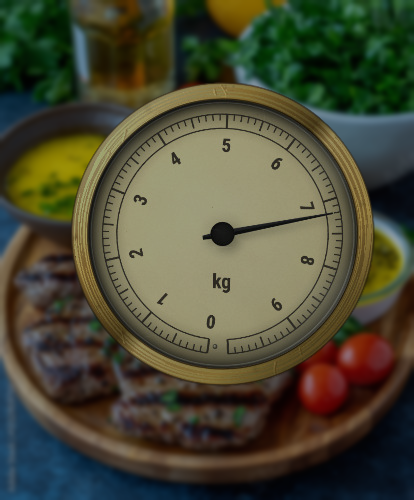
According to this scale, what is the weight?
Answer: 7.2 kg
